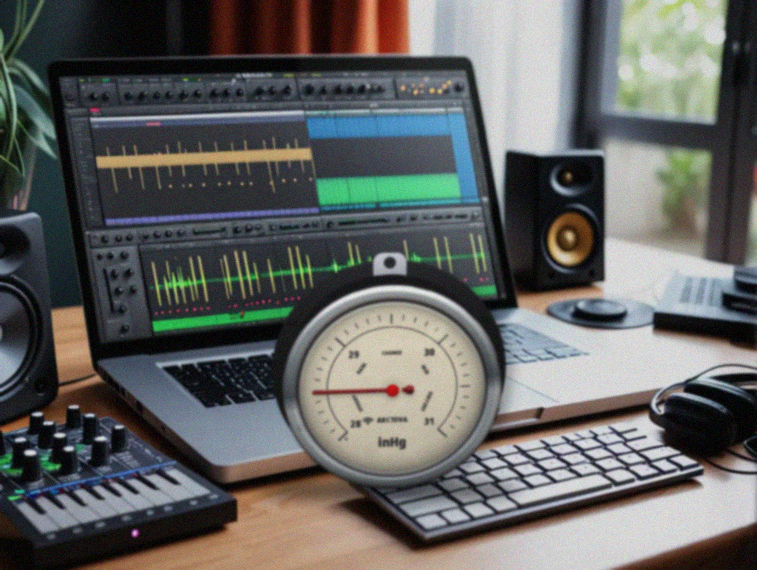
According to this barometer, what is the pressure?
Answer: 28.5 inHg
